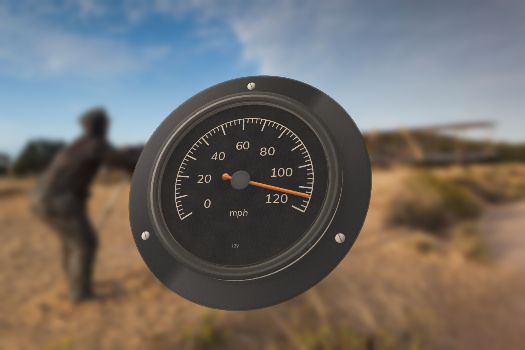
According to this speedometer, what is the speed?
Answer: 114 mph
